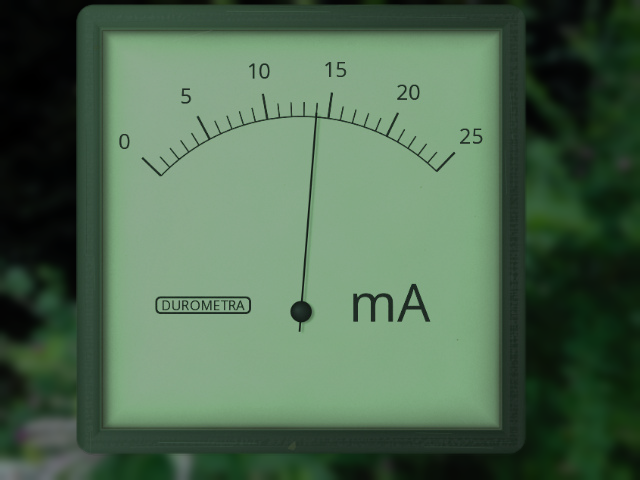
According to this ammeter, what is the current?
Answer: 14 mA
